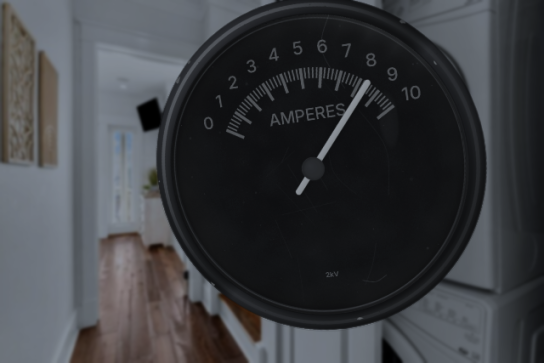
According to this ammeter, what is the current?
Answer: 8.4 A
